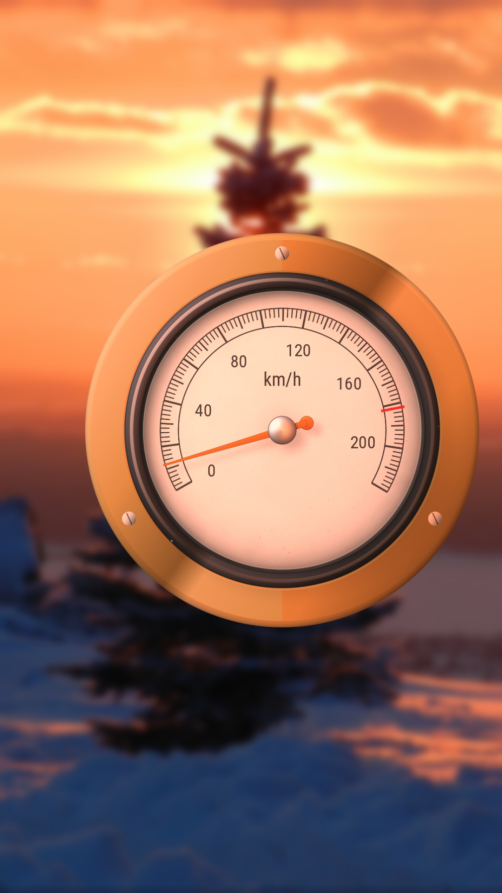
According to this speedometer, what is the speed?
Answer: 12 km/h
